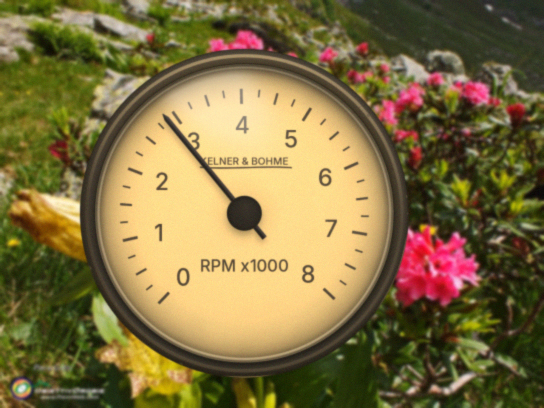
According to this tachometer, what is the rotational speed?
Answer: 2875 rpm
